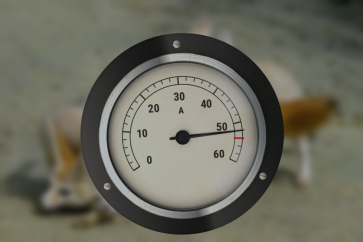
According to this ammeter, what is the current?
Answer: 52 A
